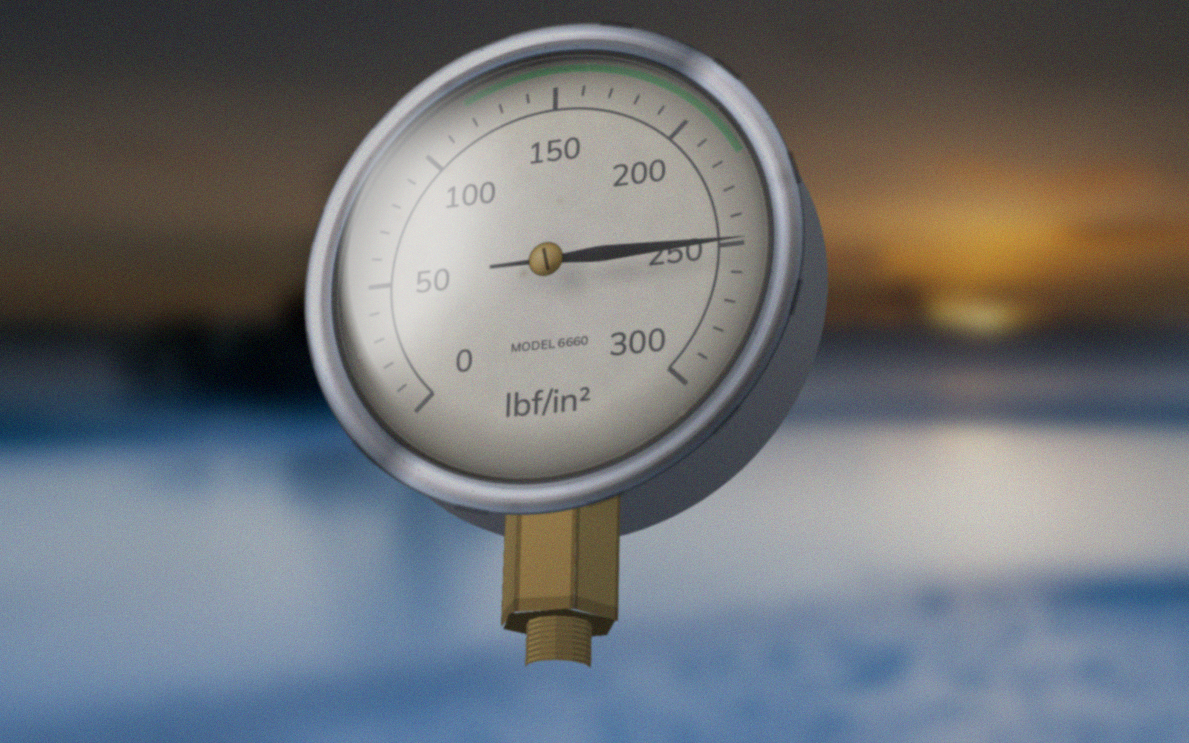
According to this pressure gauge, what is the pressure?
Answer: 250 psi
